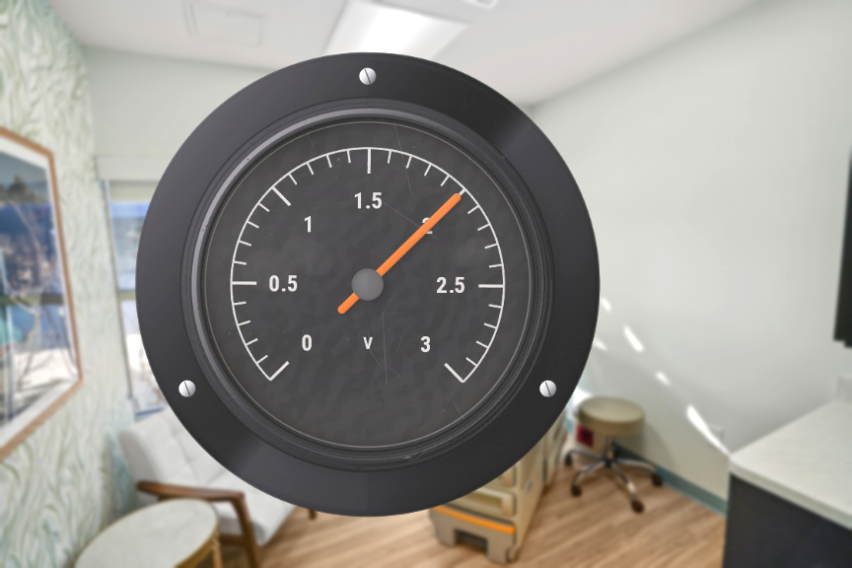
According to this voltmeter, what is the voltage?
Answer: 2 V
